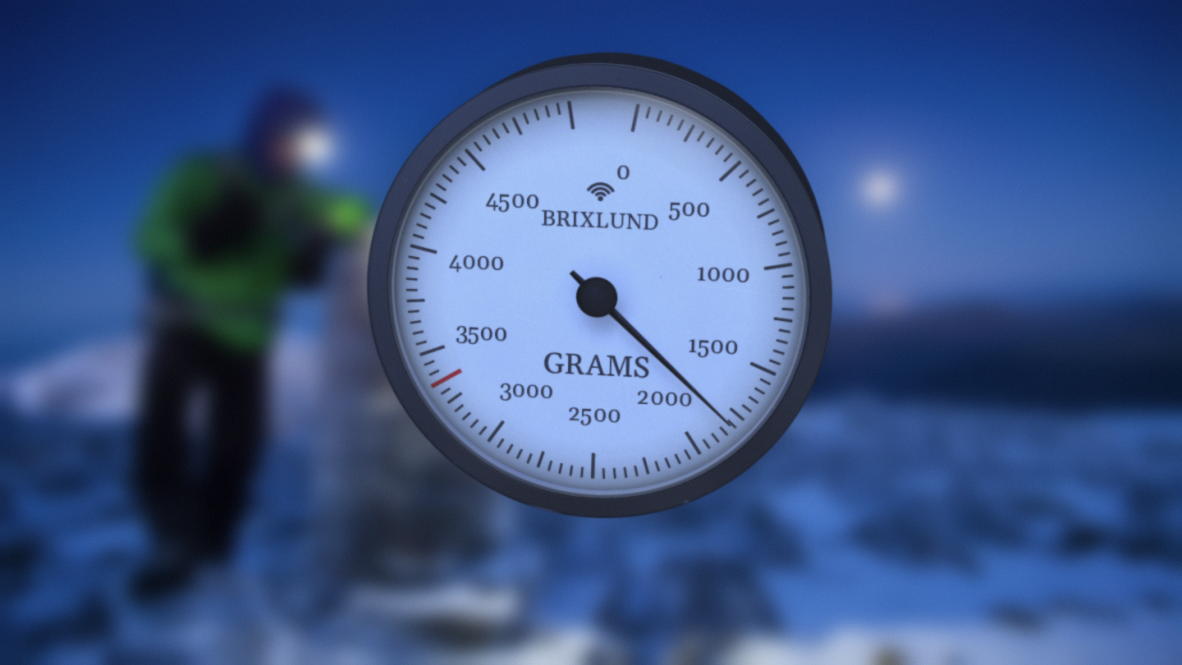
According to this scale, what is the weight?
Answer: 1800 g
